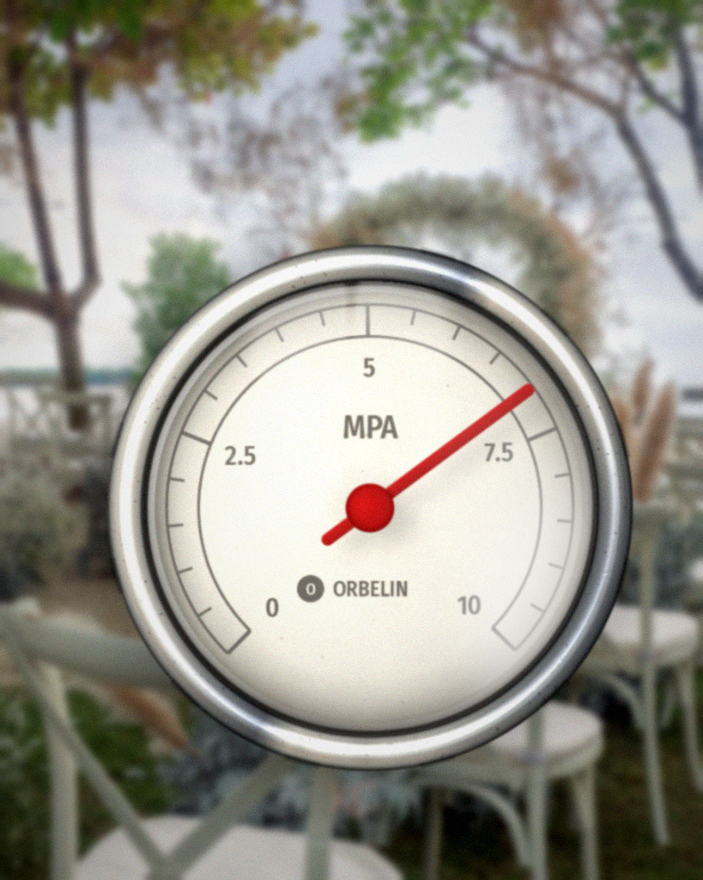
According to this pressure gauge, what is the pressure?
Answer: 7 MPa
